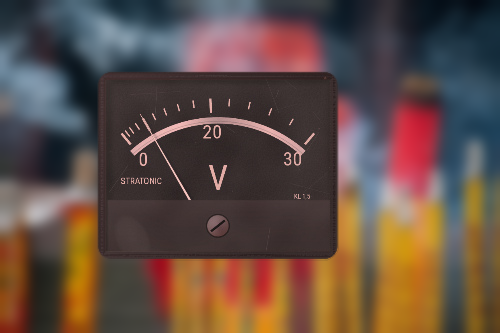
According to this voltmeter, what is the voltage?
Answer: 10 V
